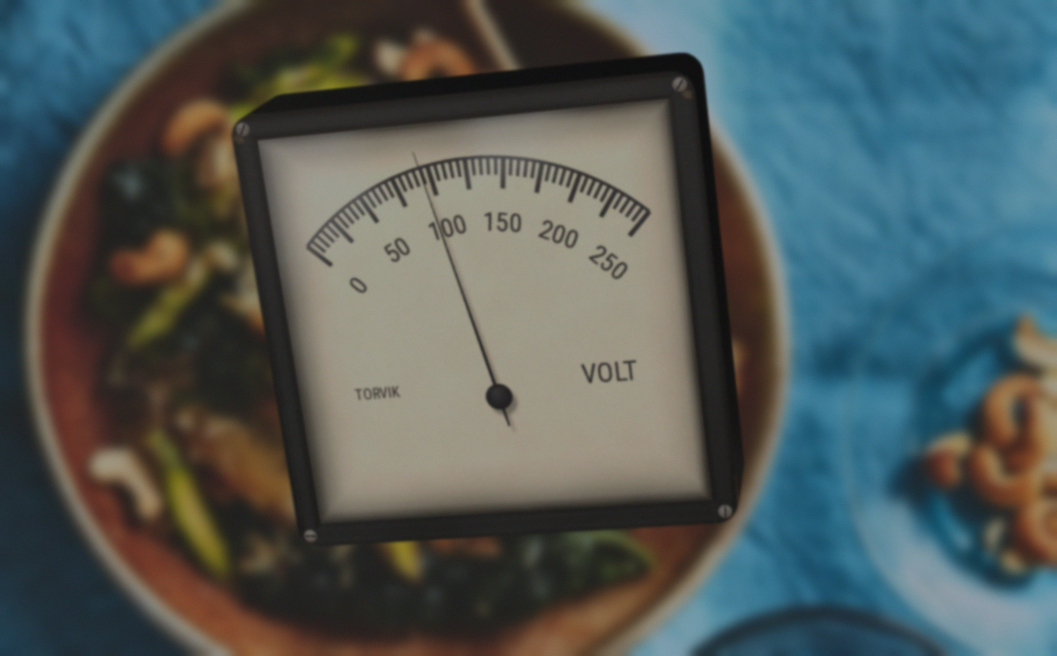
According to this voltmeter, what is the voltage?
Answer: 95 V
